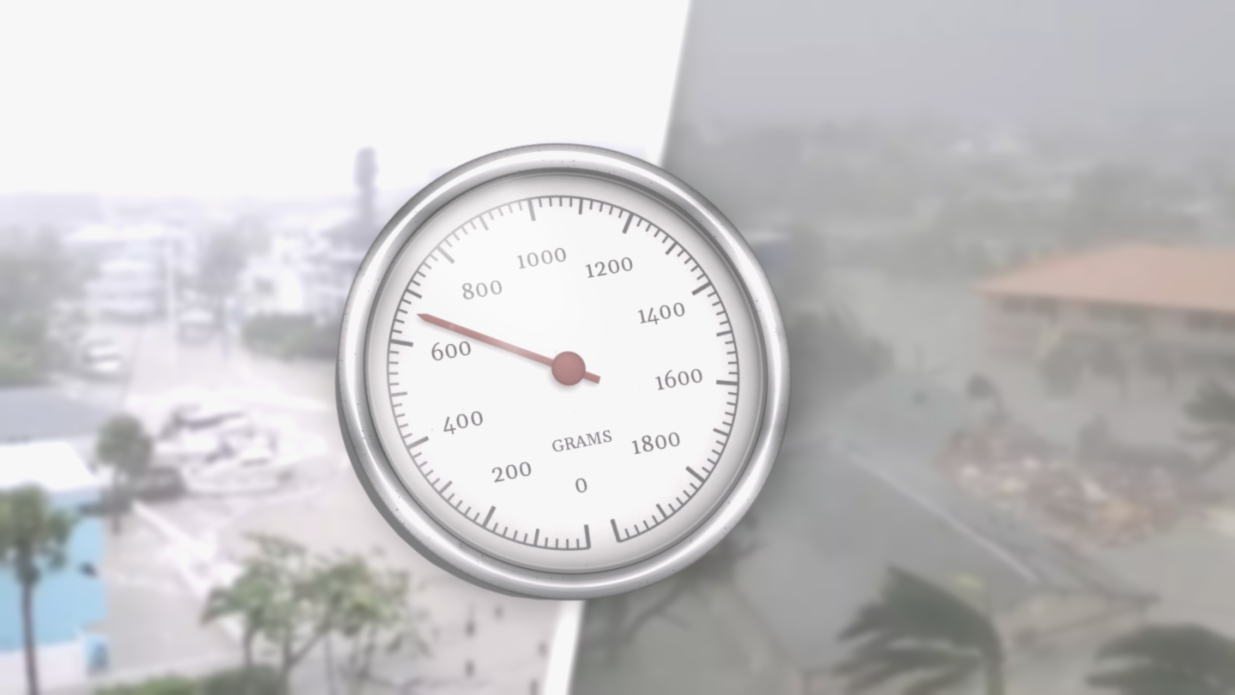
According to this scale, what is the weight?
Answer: 660 g
